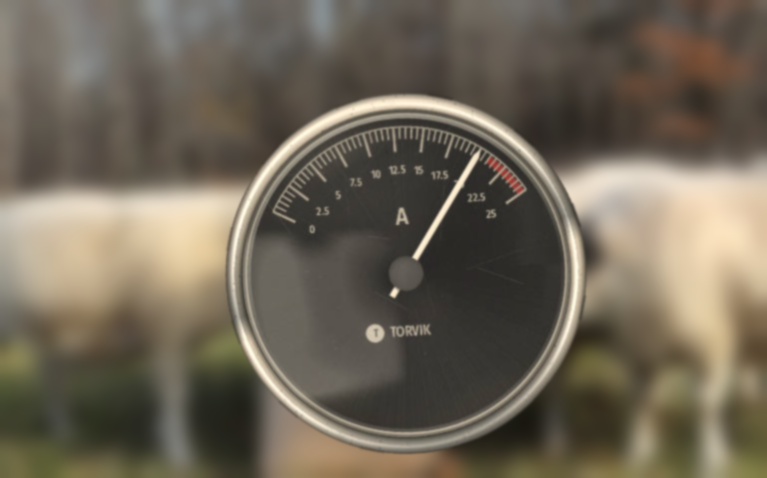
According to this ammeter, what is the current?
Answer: 20 A
